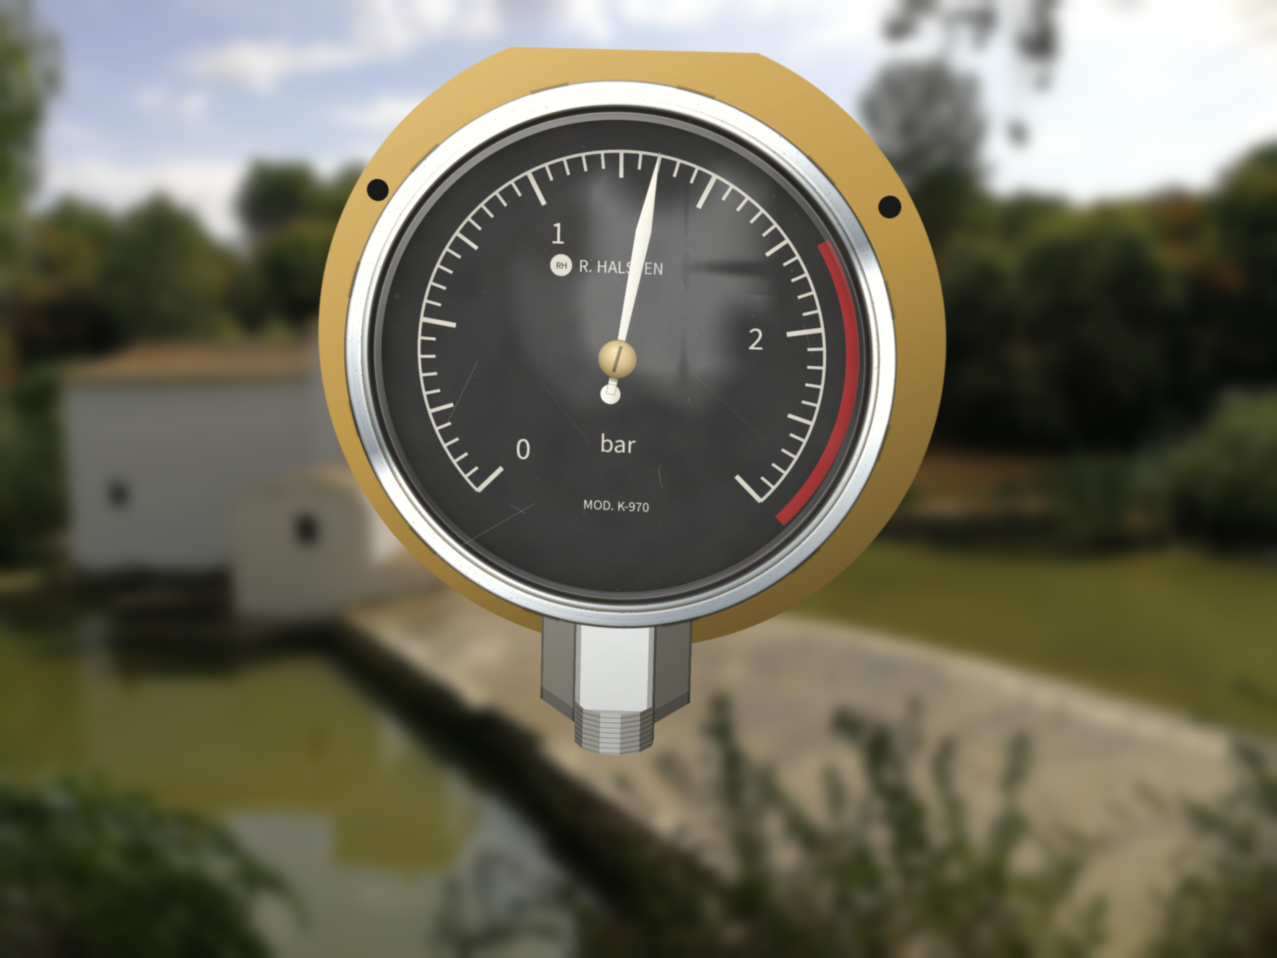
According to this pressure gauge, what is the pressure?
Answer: 1.35 bar
